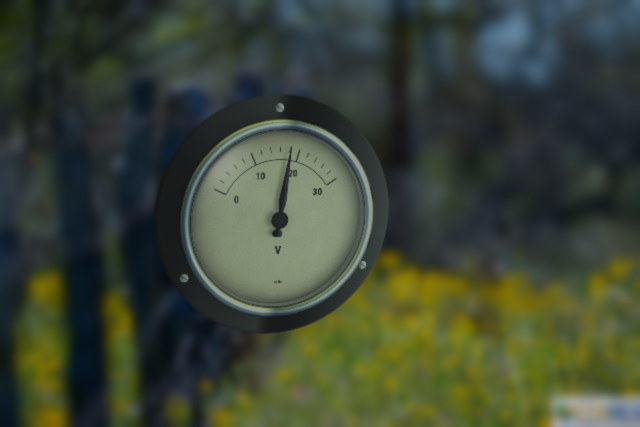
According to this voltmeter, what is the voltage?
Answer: 18 V
